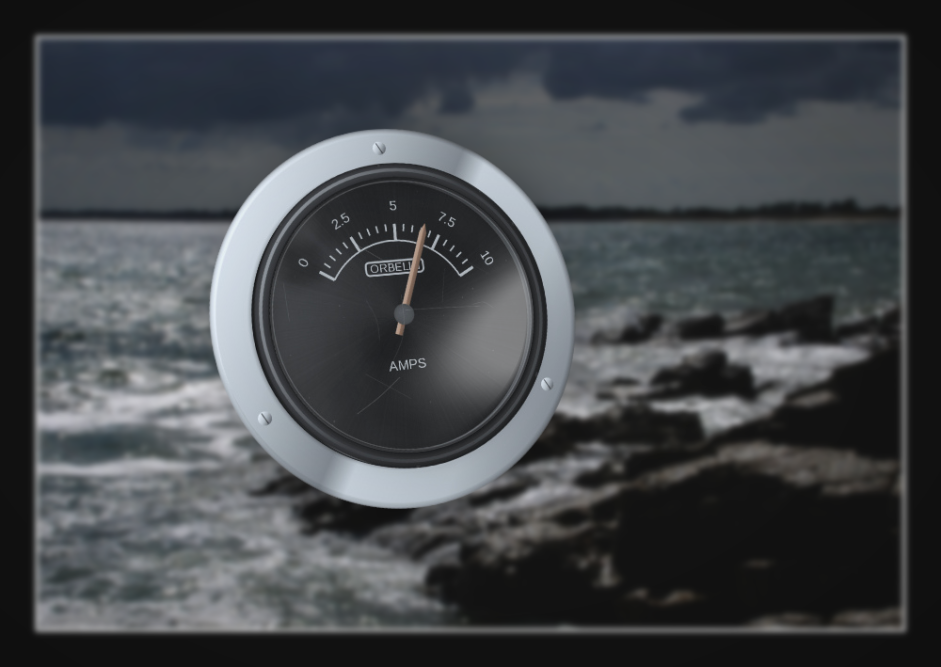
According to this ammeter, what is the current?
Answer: 6.5 A
